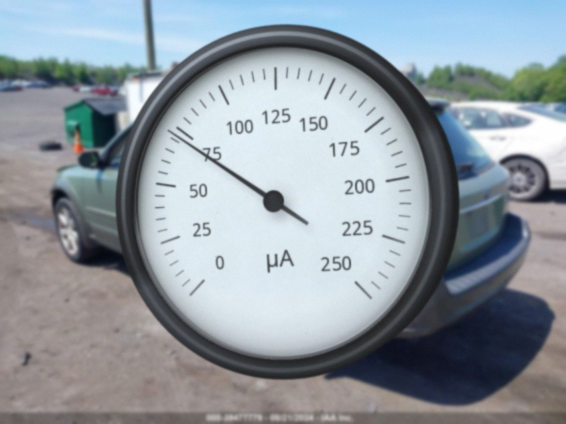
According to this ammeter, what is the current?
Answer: 72.5 µA
